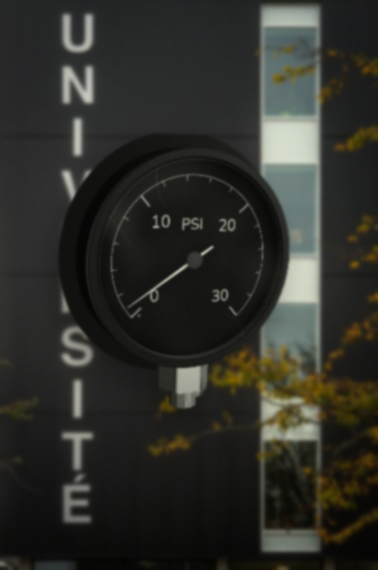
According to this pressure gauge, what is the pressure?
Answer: 1 psi
